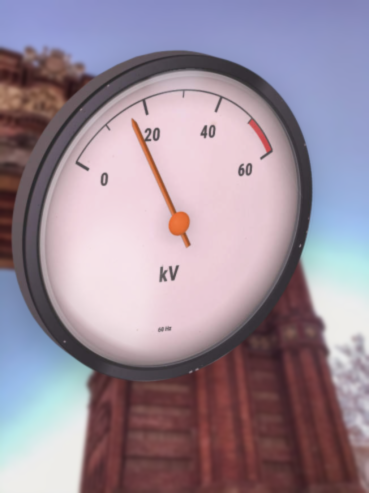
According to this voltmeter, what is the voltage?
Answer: 15 kV
